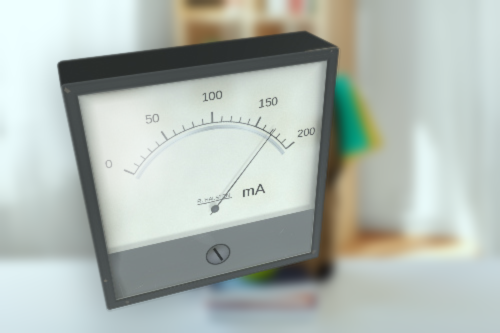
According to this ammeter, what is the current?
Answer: 170 mA
